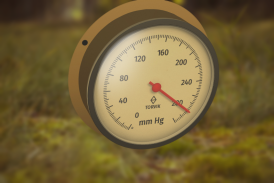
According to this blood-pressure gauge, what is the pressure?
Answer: 280 mmHg
